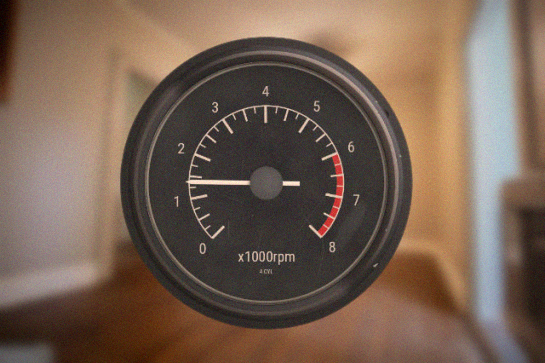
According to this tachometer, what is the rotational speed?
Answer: 1375 rpm
